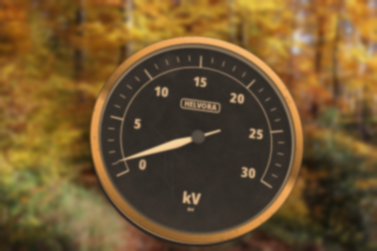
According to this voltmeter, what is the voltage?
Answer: 1 kV
